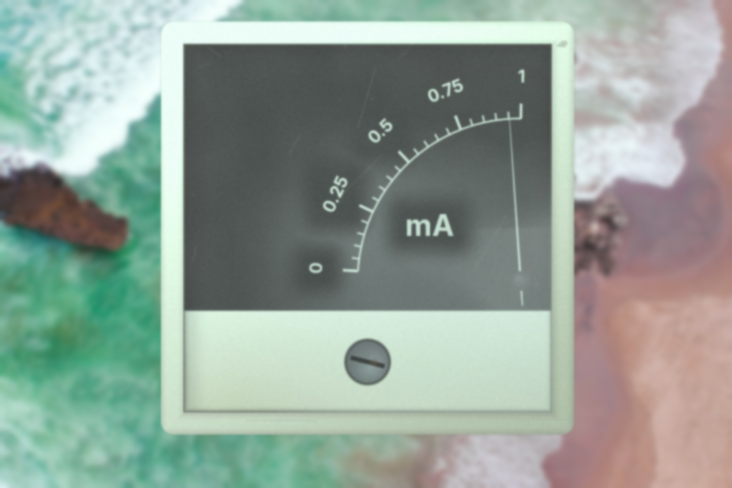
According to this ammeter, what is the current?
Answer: 0.95 mA
